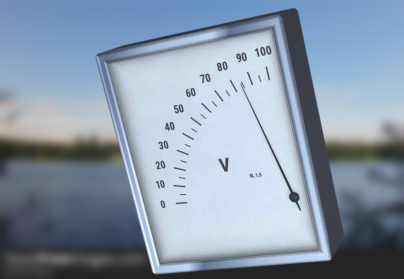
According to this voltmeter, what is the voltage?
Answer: 85 V
